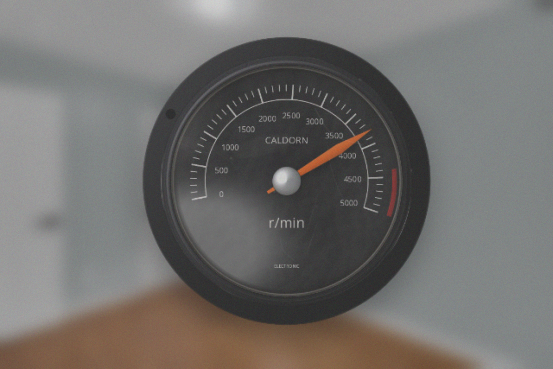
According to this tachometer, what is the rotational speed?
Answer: 3800 rpm
